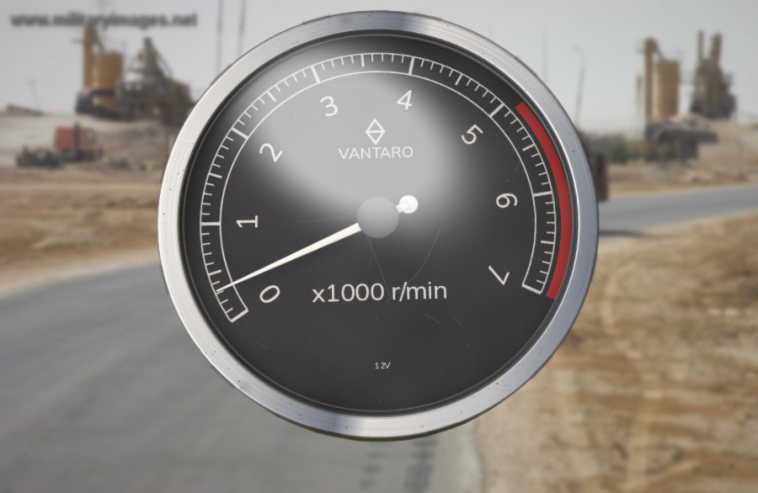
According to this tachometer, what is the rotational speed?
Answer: 300 rpm
